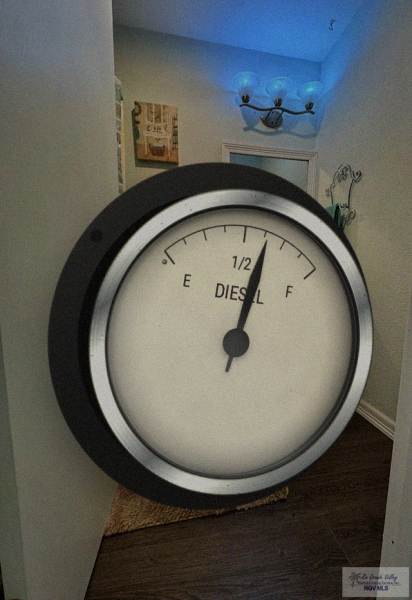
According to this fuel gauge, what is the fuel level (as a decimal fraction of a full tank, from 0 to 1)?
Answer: 0.625
